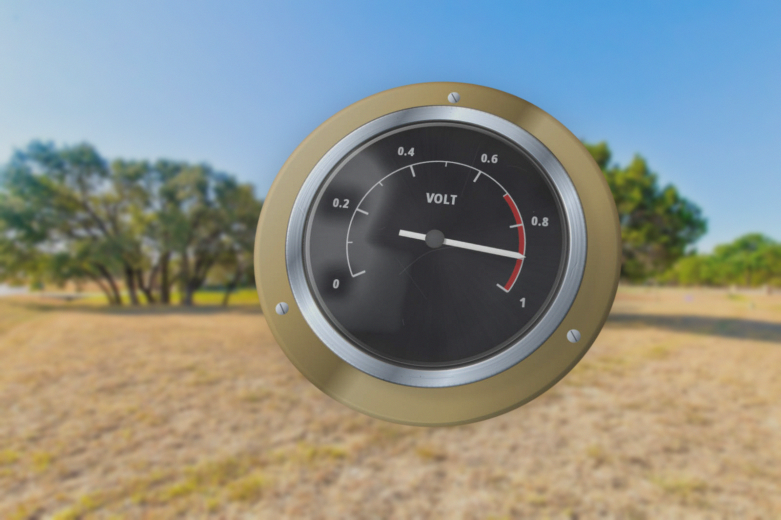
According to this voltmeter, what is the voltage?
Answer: 0.9 V
